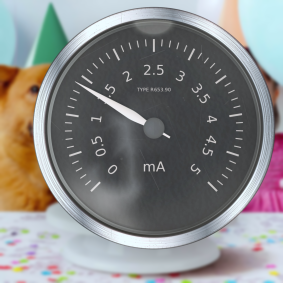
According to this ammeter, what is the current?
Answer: 1.4 mA
